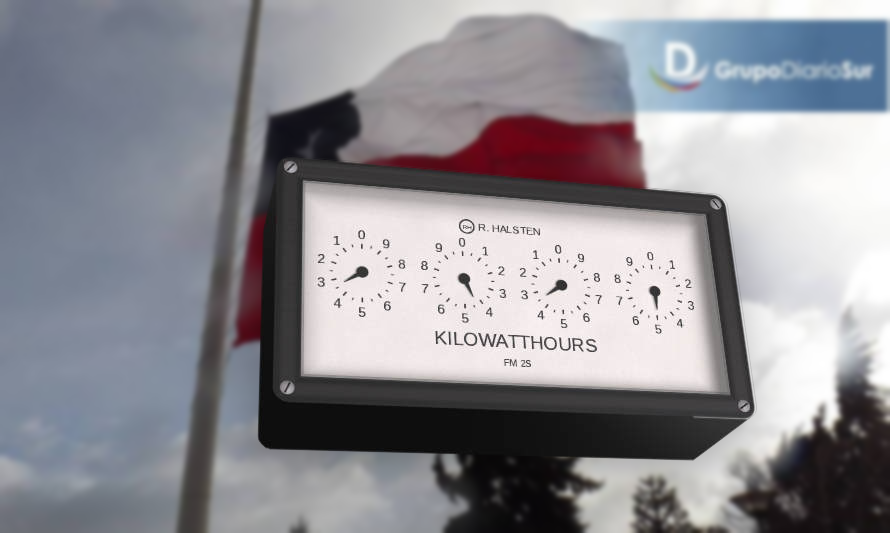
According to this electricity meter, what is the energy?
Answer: 3435 kWh
